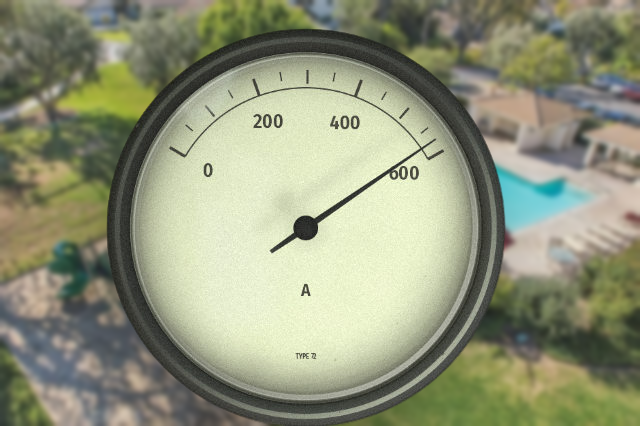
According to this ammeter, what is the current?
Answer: 575 A
